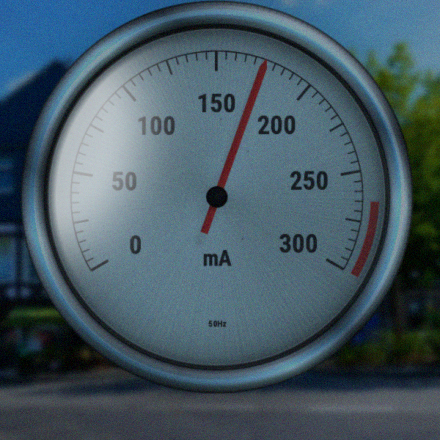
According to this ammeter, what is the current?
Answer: 175 mA
